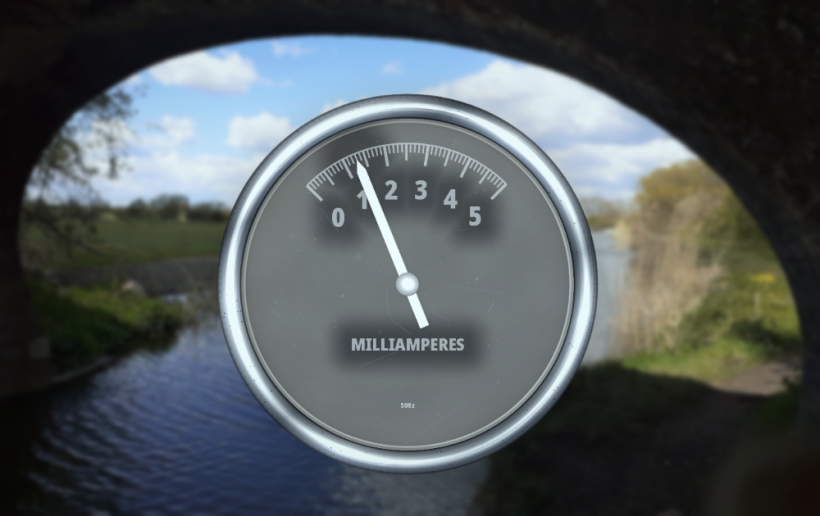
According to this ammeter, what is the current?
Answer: 1.3 mA
